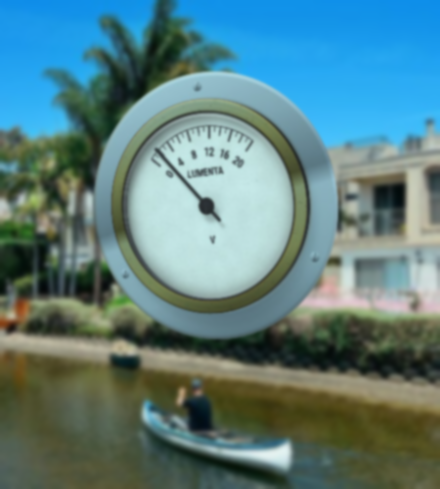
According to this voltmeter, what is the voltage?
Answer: 2 V
